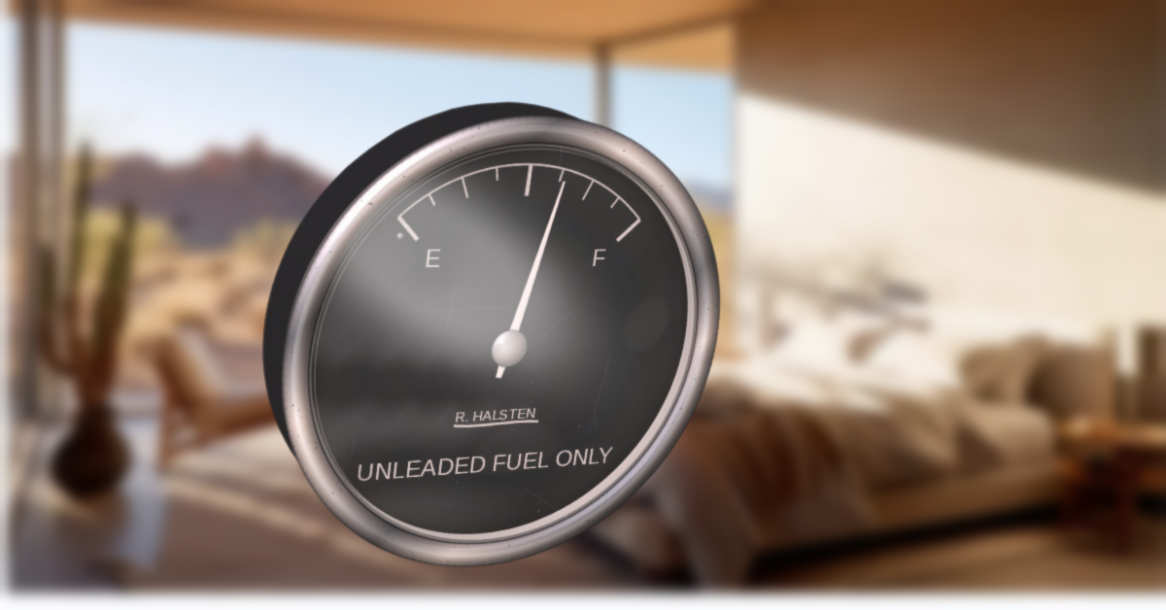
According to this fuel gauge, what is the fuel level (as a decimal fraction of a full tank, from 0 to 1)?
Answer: 0.625
